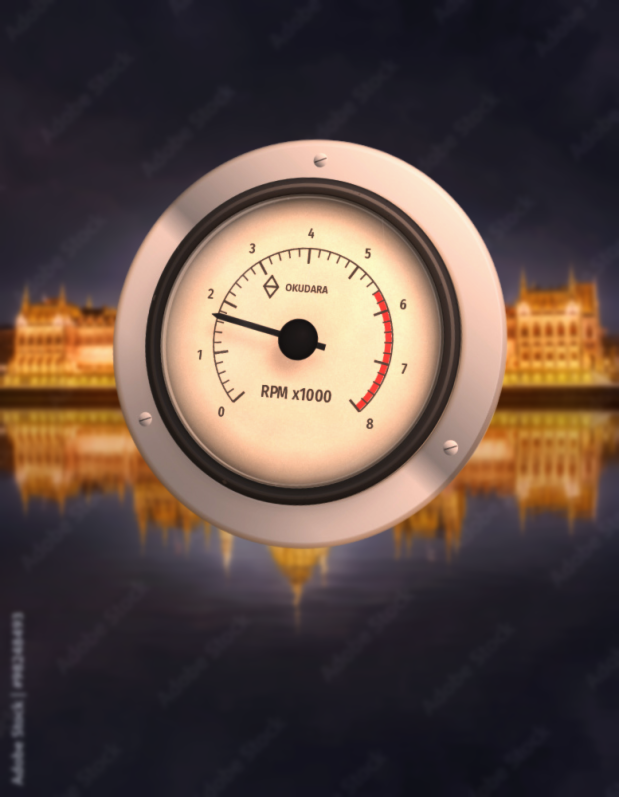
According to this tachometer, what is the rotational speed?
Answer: 1700 rpm
